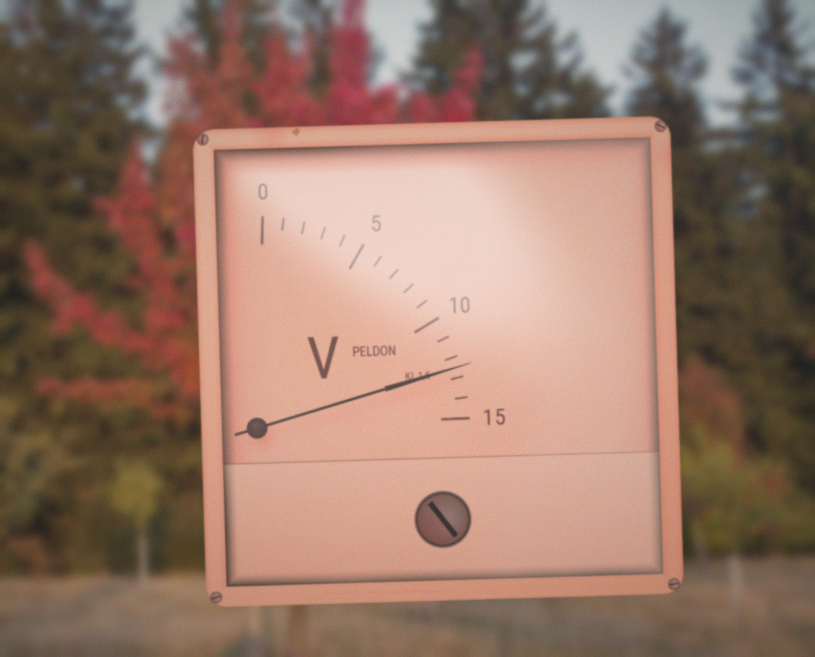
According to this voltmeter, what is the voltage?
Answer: 12.5 V
